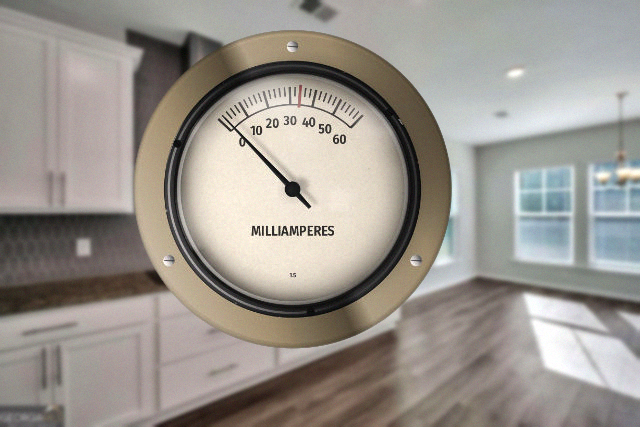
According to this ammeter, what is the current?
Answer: 2 mA
